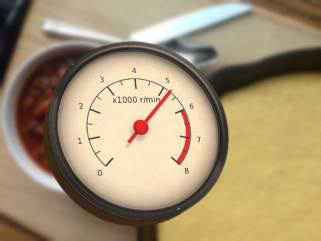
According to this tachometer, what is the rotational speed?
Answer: 5250 rpm
